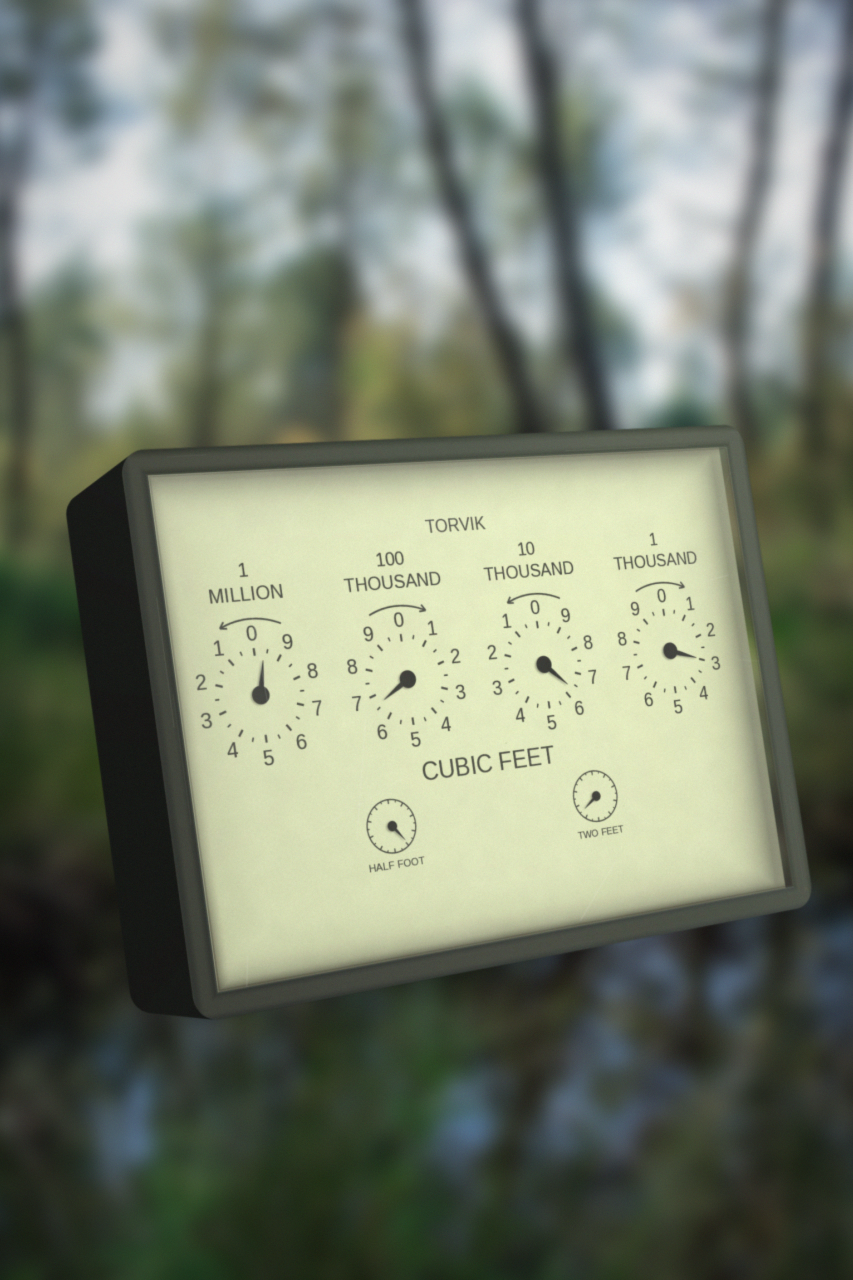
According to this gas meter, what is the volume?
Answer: 966300 ft³
